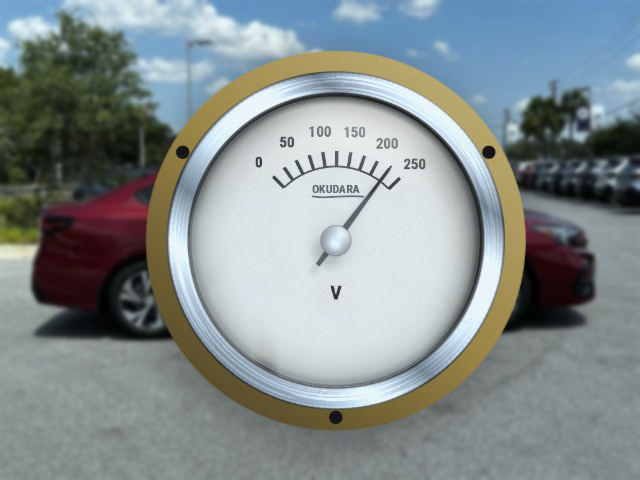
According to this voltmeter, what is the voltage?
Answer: 225 V
